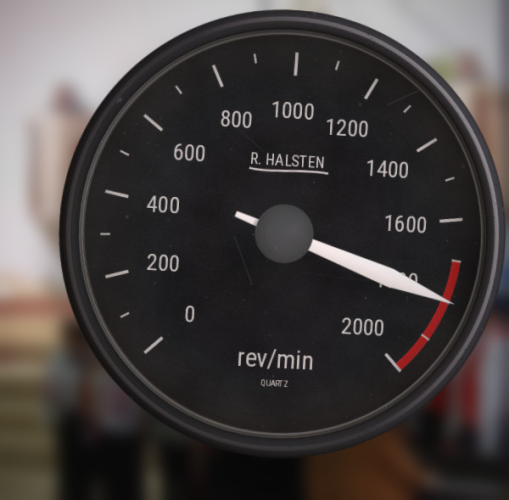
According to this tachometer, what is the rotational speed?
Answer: 1800 rpm
